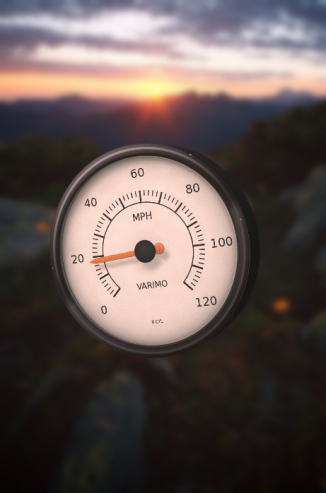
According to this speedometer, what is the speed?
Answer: 18 mph
